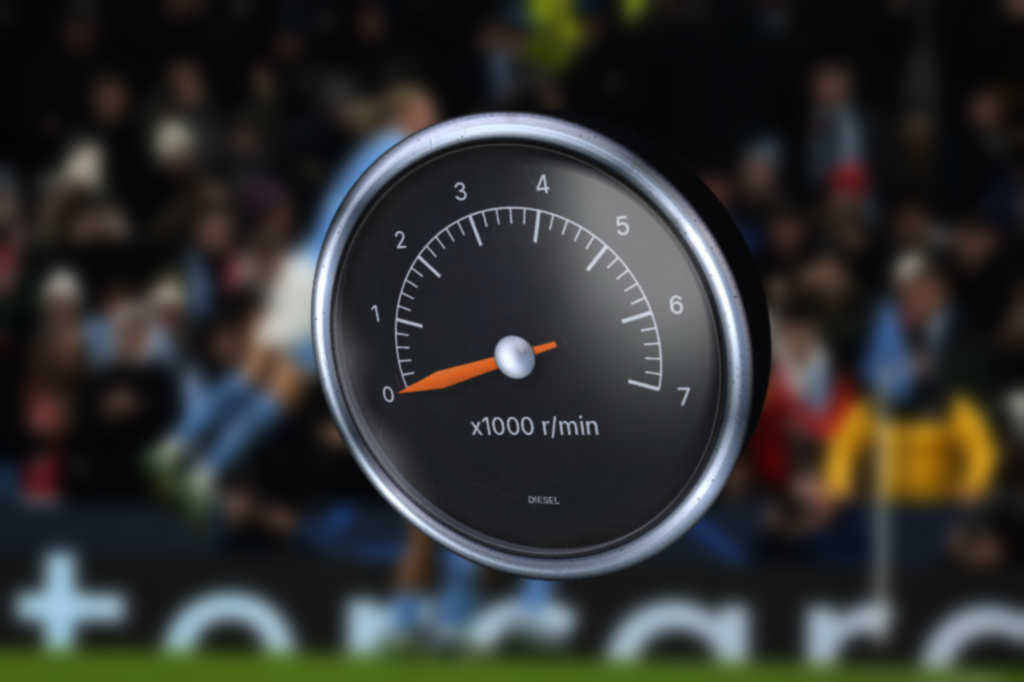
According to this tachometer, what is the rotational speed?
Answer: 0 rpm
